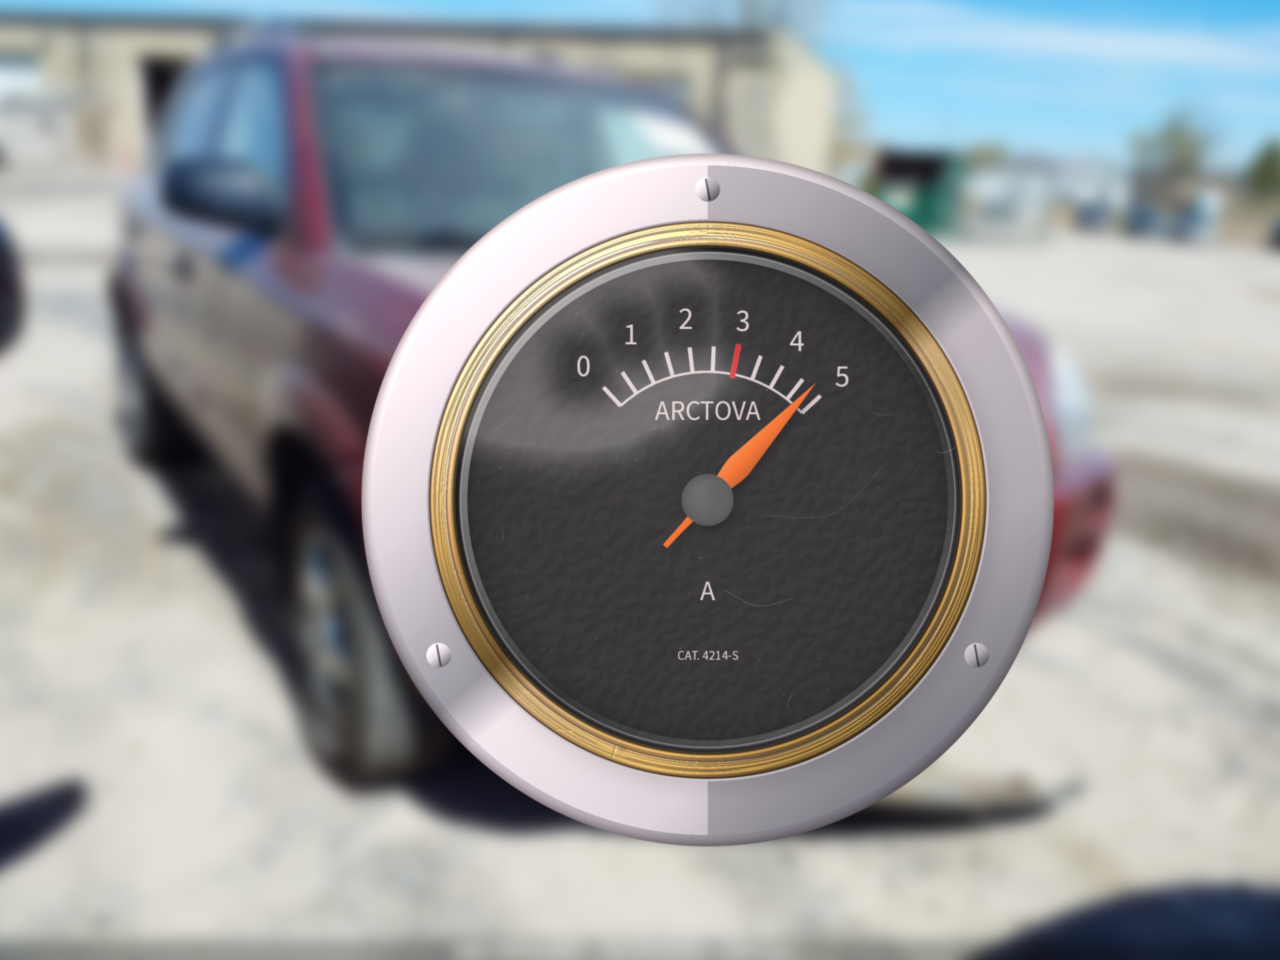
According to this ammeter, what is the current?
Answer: 4.75 A
